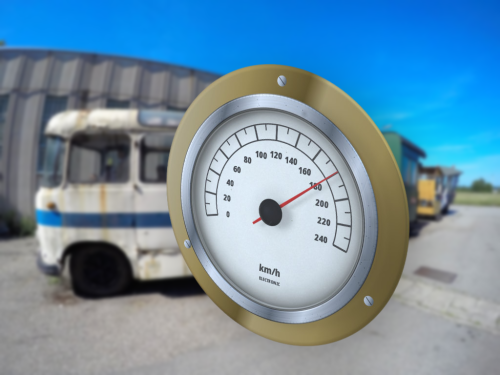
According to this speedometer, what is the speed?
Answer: 180 km/h
